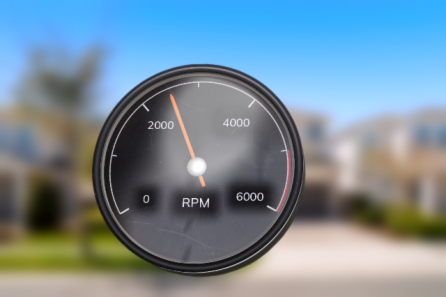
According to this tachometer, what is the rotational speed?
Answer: 2500 rpm
